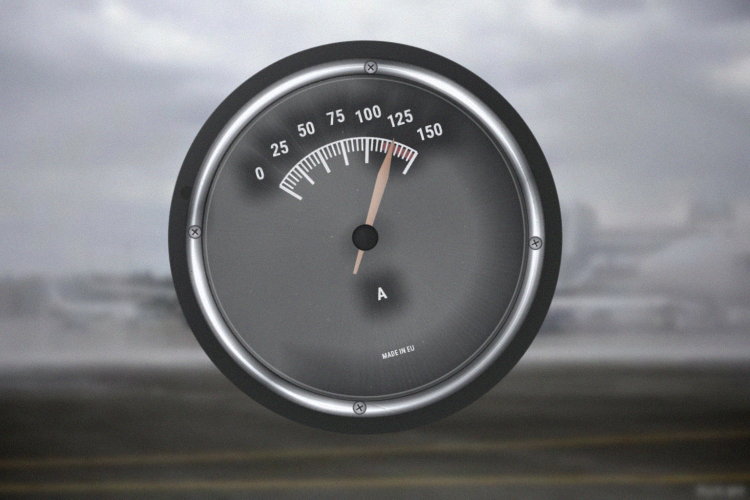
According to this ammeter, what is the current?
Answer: 125 A
